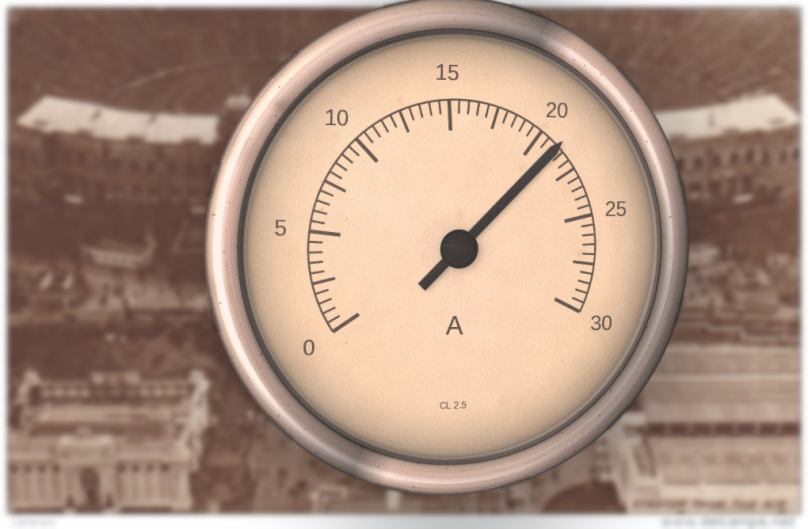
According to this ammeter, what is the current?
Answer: 21 A
